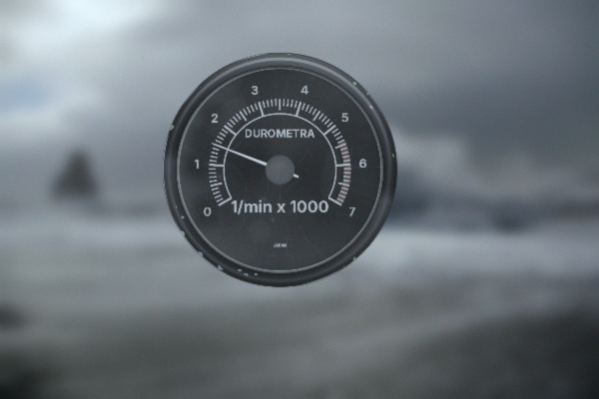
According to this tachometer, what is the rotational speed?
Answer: 1500 rpm
